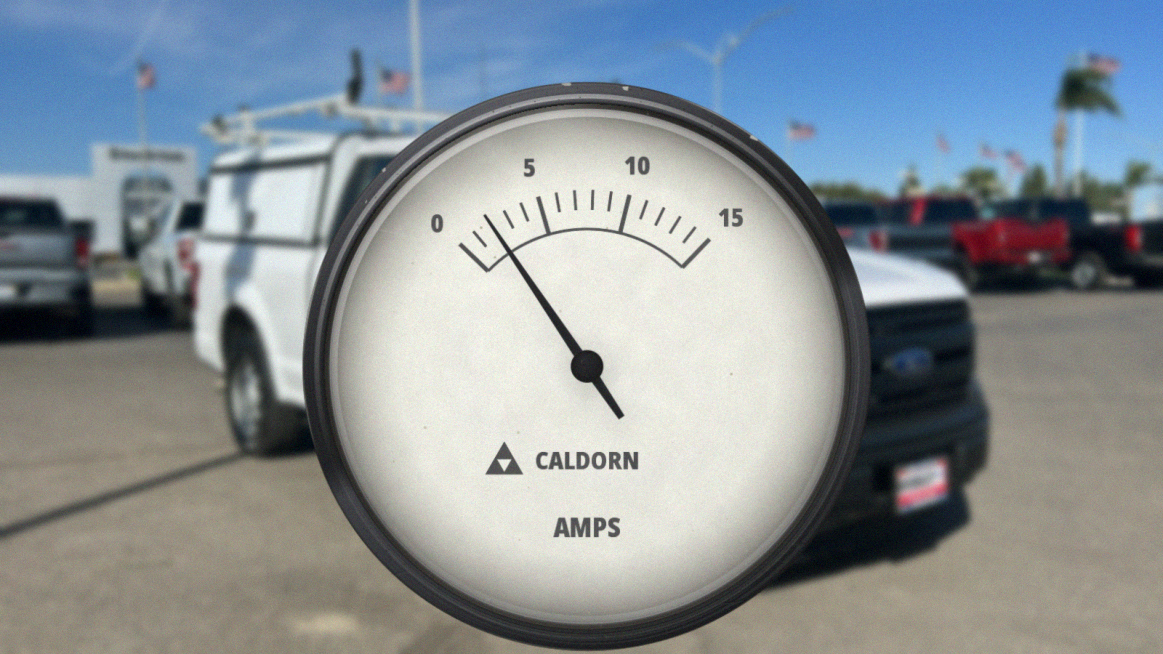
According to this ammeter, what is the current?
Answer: 2 A
